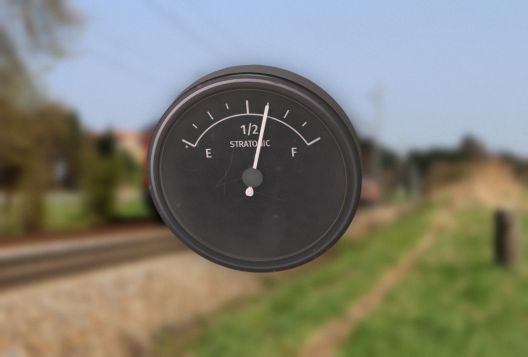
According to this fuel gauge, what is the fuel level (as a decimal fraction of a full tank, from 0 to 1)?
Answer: 0.625
